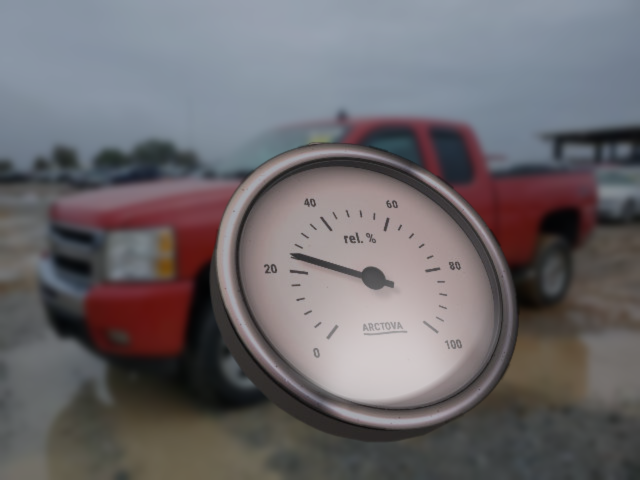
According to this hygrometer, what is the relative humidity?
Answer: 24 %
